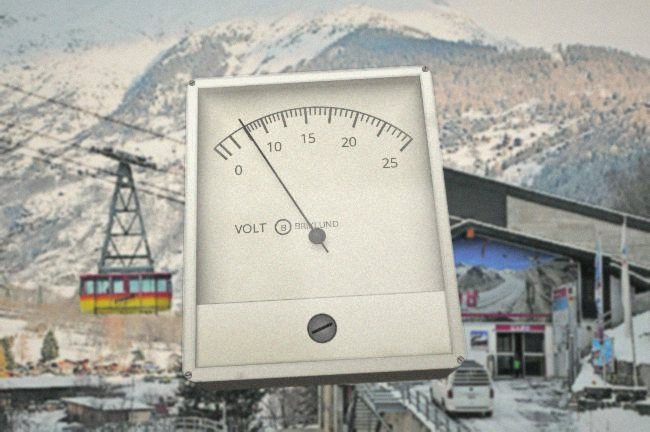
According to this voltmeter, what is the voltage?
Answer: 7.5 V
